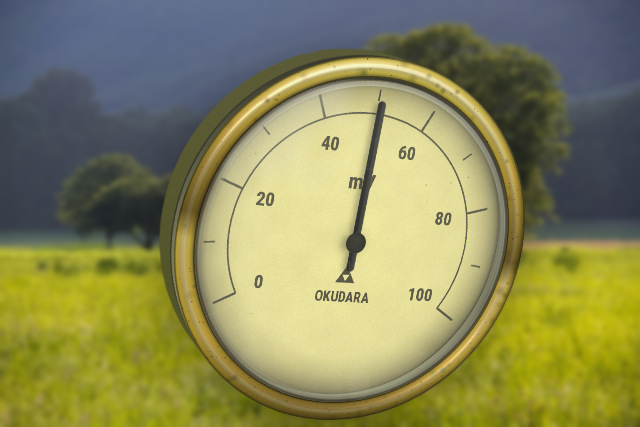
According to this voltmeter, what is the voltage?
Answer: 50 mV
